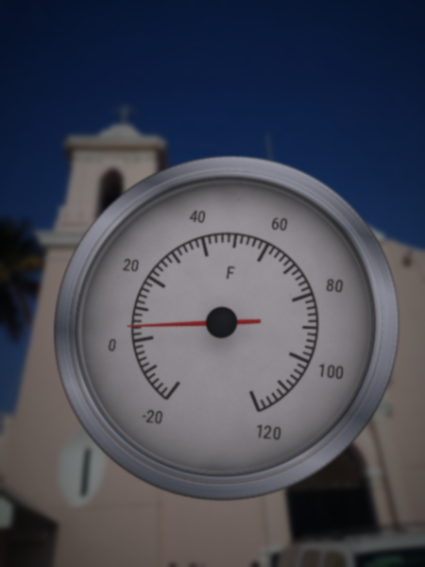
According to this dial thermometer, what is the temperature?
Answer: 4 °F
